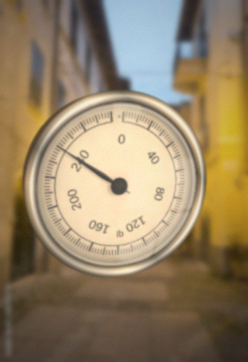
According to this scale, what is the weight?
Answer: 240 lb
